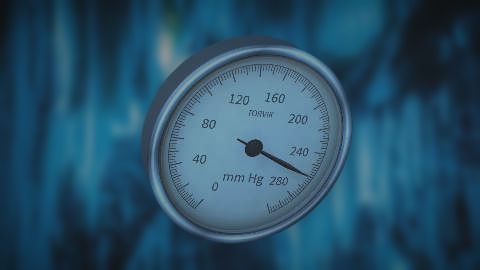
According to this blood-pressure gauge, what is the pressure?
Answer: 260 mmHg
